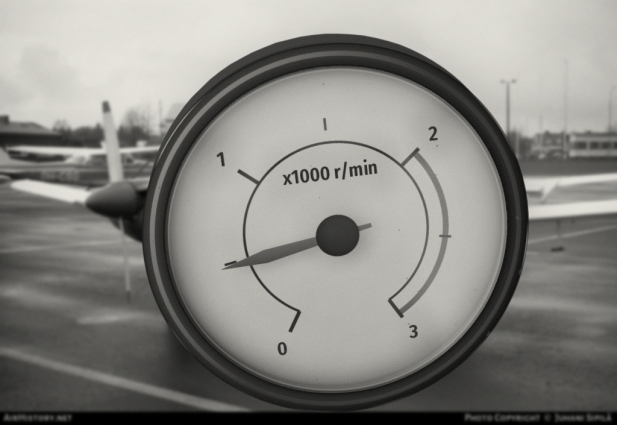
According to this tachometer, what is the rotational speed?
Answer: 500 rpm
